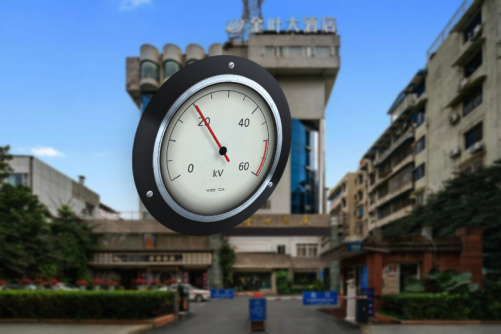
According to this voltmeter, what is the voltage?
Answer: 20 kV
